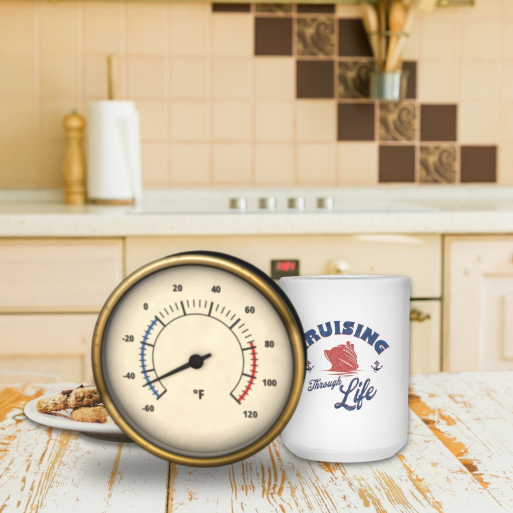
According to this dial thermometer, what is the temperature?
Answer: -48 °F
